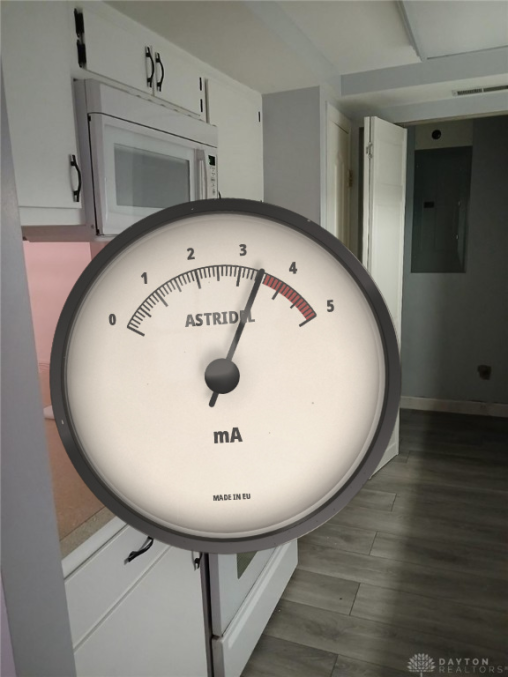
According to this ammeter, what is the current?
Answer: 3.5 mA
